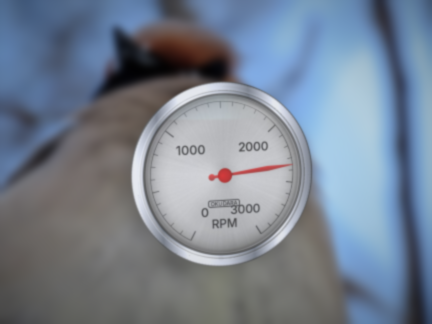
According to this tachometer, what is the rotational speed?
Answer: 2350 rpm
